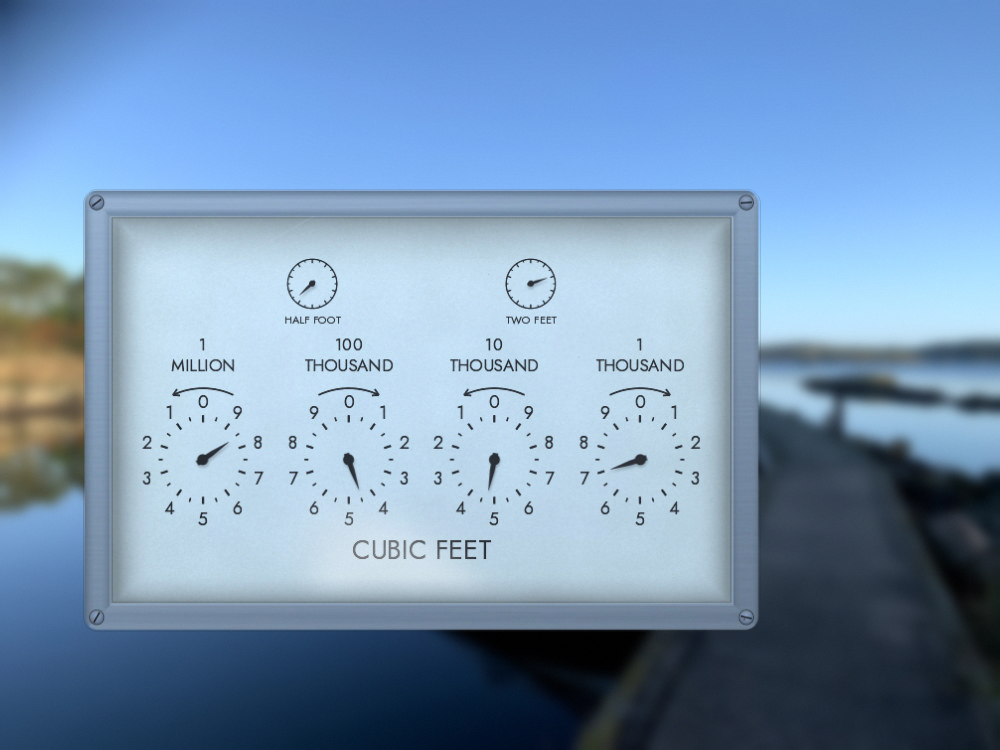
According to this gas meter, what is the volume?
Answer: 844700 ft³
